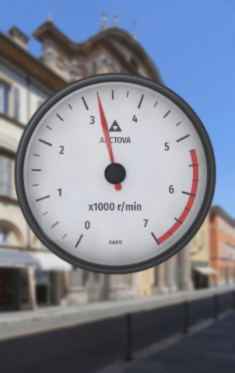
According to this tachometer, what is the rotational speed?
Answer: 3250 rpm
